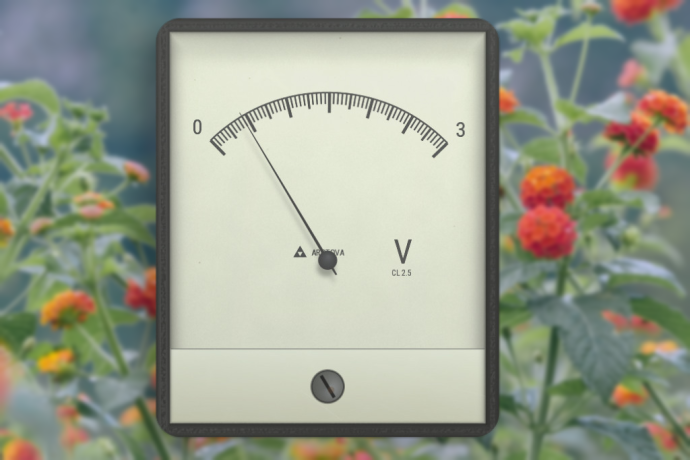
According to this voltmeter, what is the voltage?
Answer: 0.45 V
